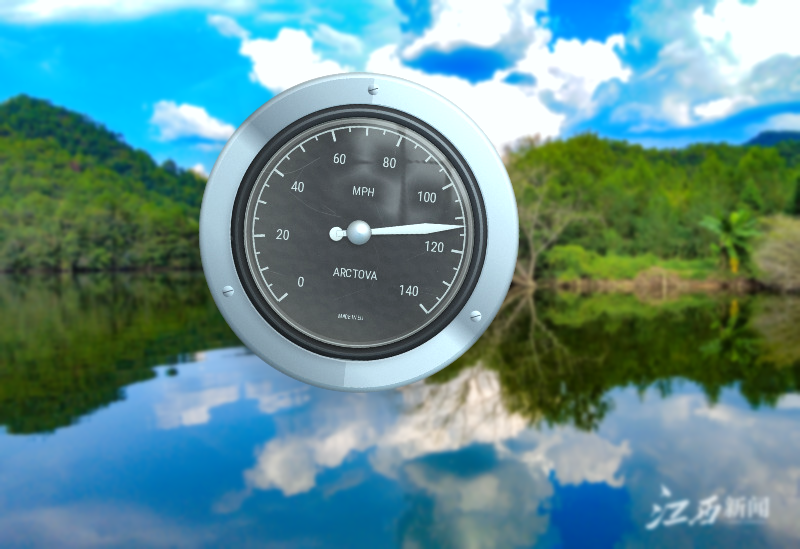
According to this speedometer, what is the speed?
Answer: 112.5 mph
